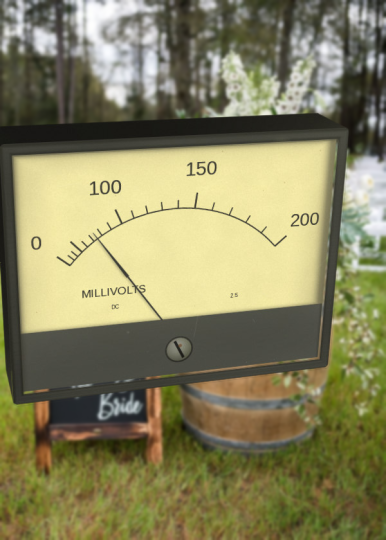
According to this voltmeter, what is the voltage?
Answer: 75 mV
